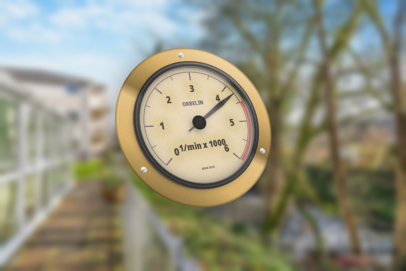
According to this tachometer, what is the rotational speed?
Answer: 4250 rpm
